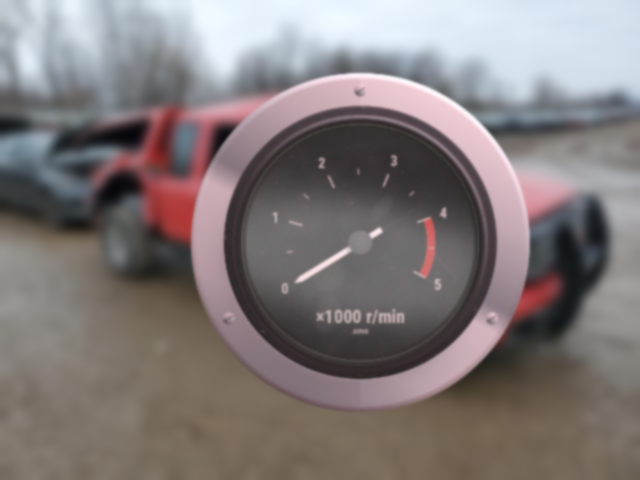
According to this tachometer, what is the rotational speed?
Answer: 0 rpm
